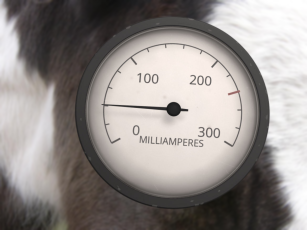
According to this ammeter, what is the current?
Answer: 40 mA
